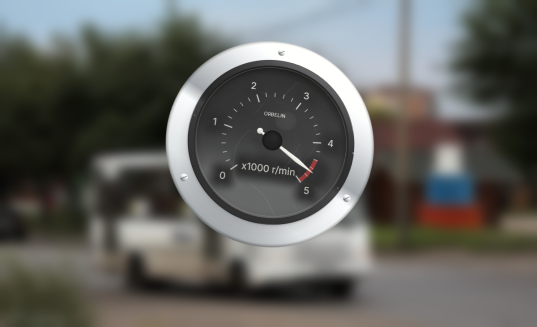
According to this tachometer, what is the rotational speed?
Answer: 4700 rpm
